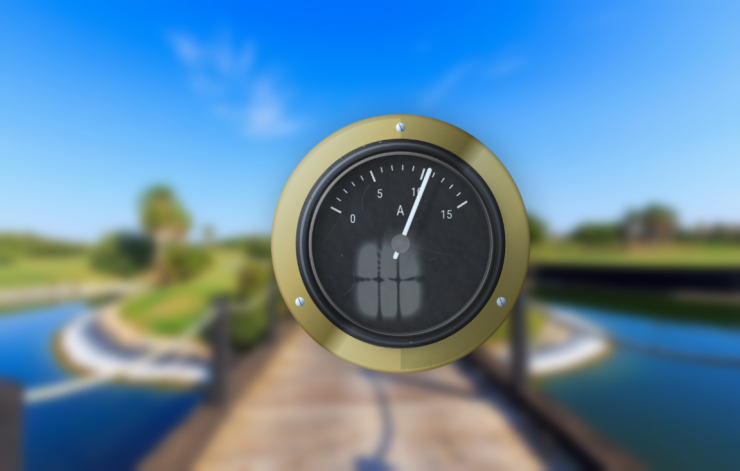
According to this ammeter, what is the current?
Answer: 10.5 A
